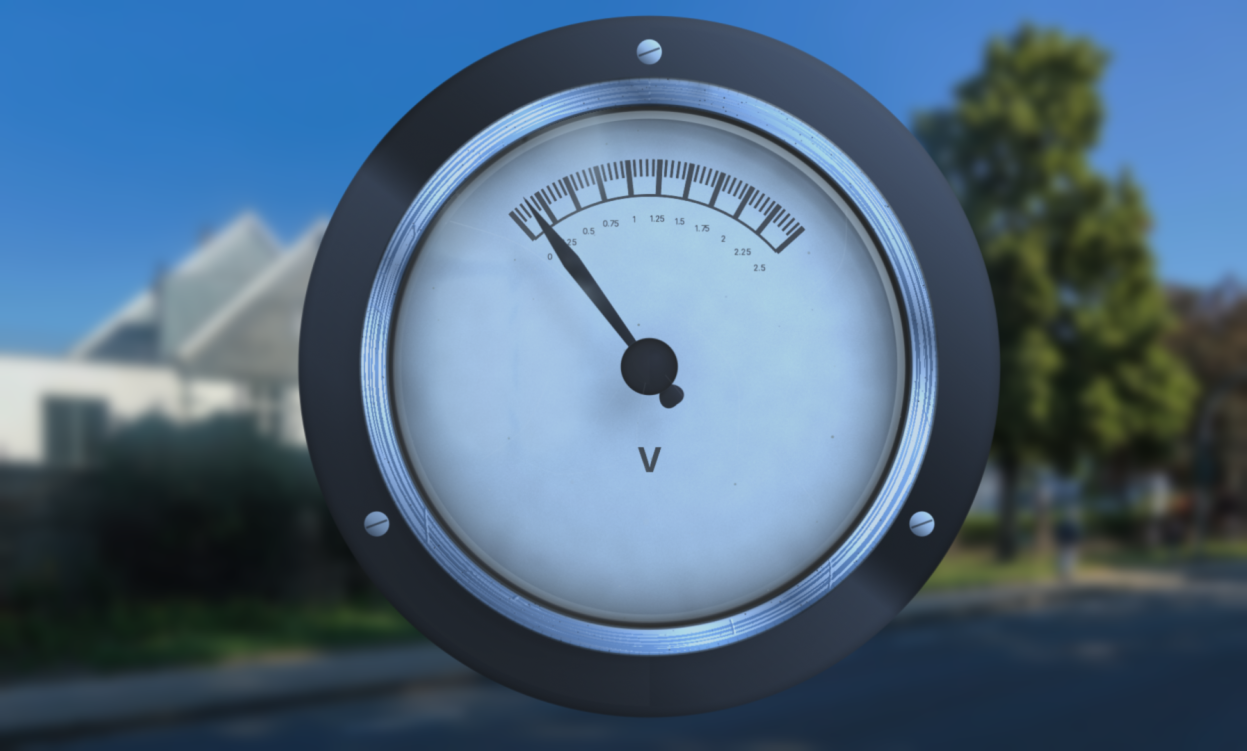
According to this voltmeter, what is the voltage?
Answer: 0.15 V
